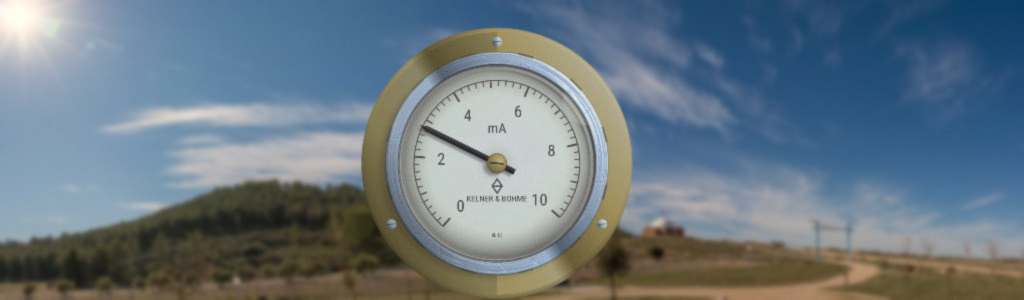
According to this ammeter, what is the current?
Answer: 2.8 mA
